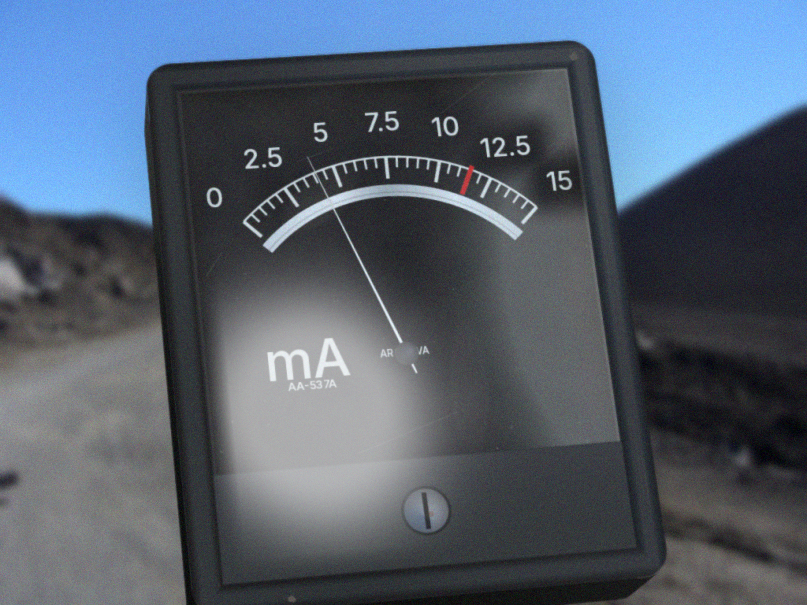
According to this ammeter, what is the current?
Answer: 4 mA
